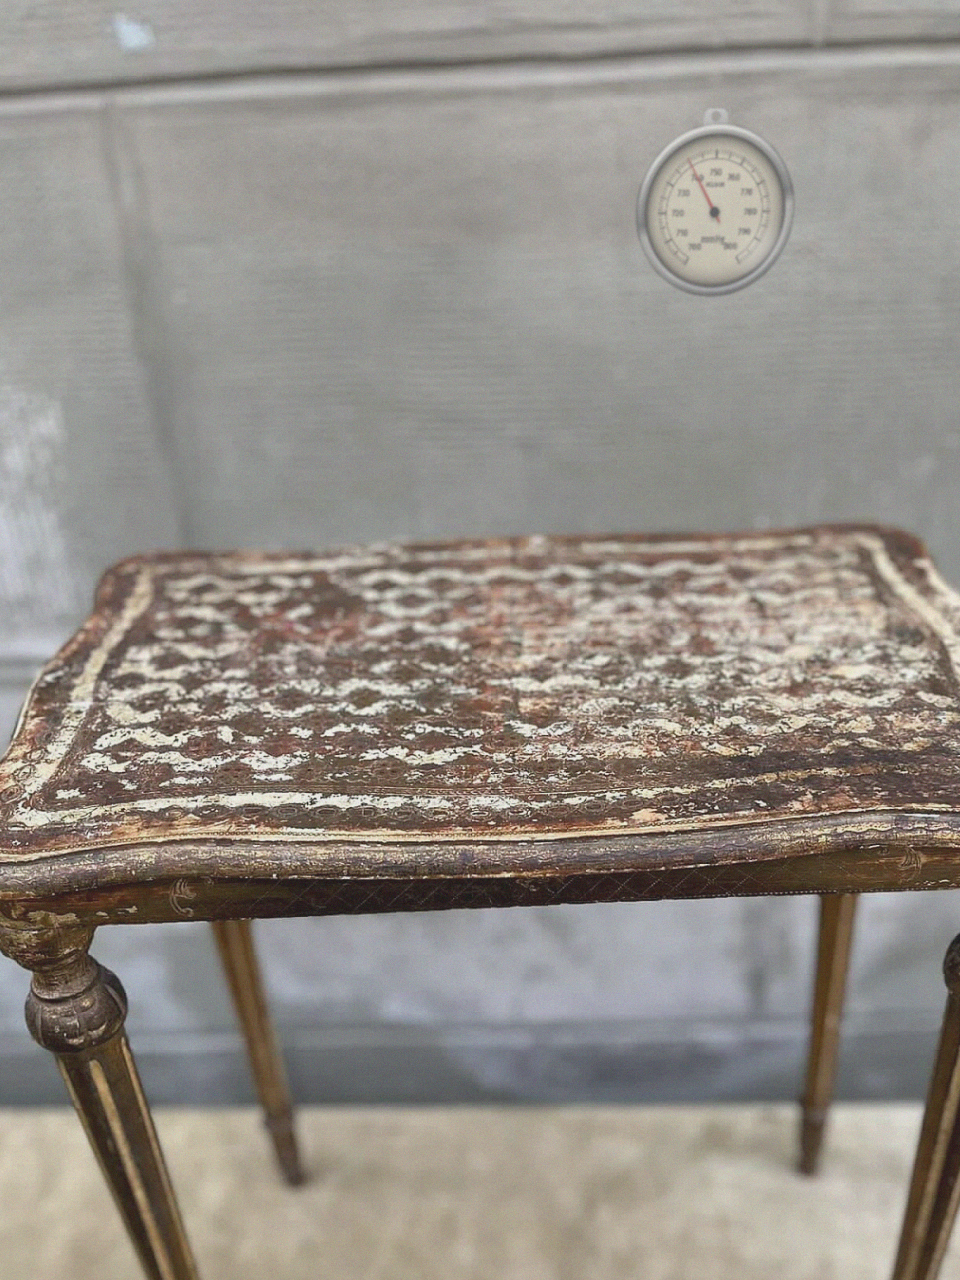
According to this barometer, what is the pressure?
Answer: 740 mmHg
